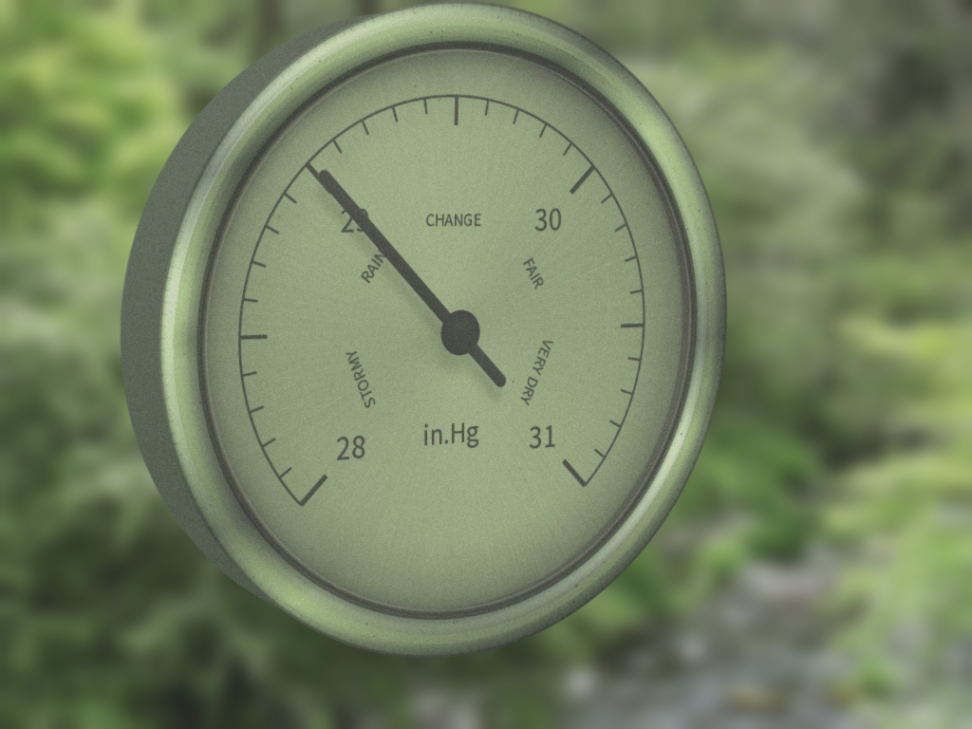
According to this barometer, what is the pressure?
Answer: 29 inHg
